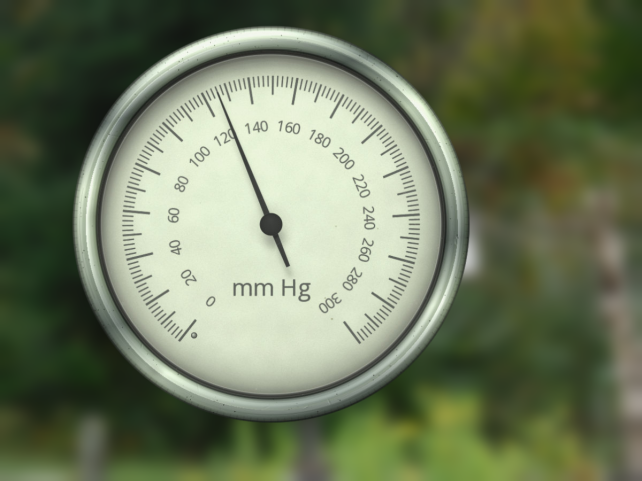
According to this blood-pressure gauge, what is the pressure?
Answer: 126 mmHg
